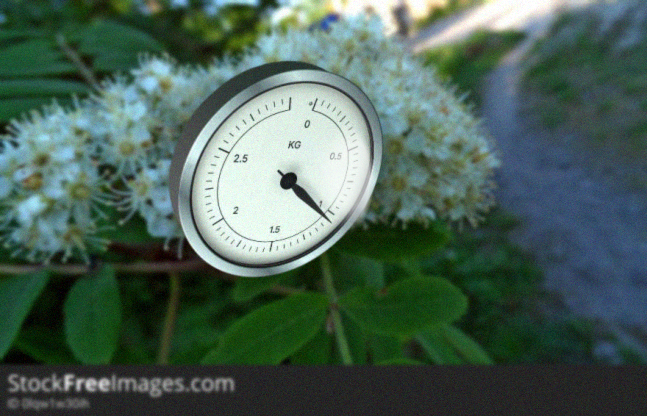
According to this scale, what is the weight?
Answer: 1.05 kg
